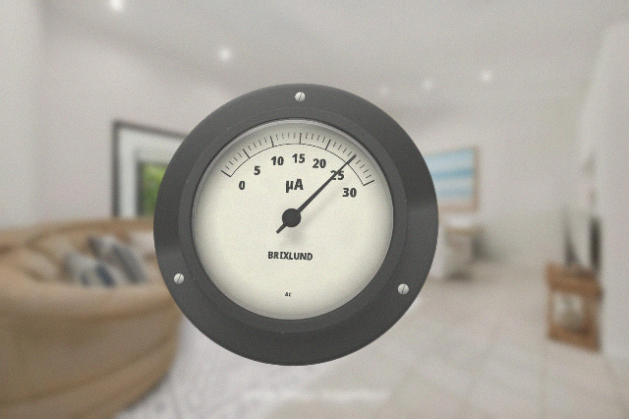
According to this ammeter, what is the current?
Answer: 25 µA
